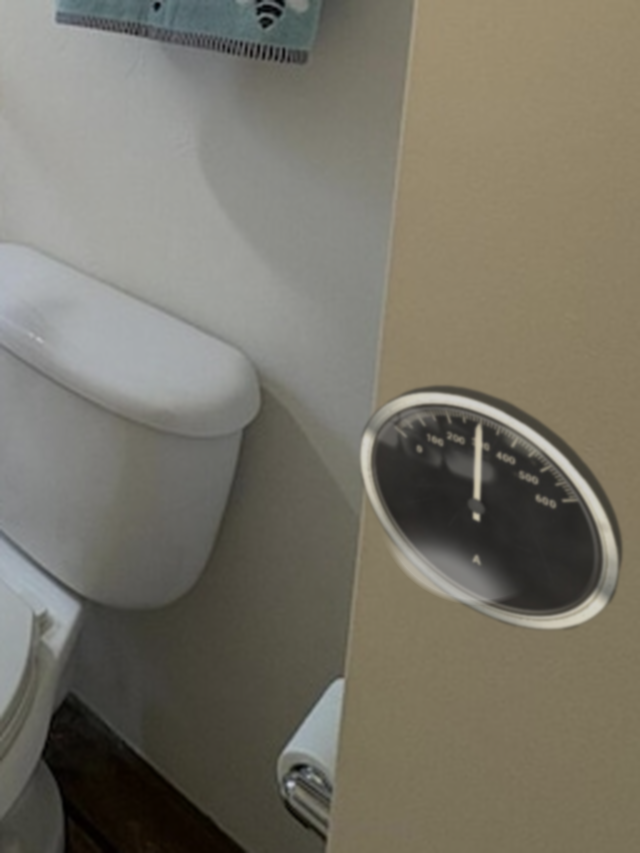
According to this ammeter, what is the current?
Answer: 300 A
